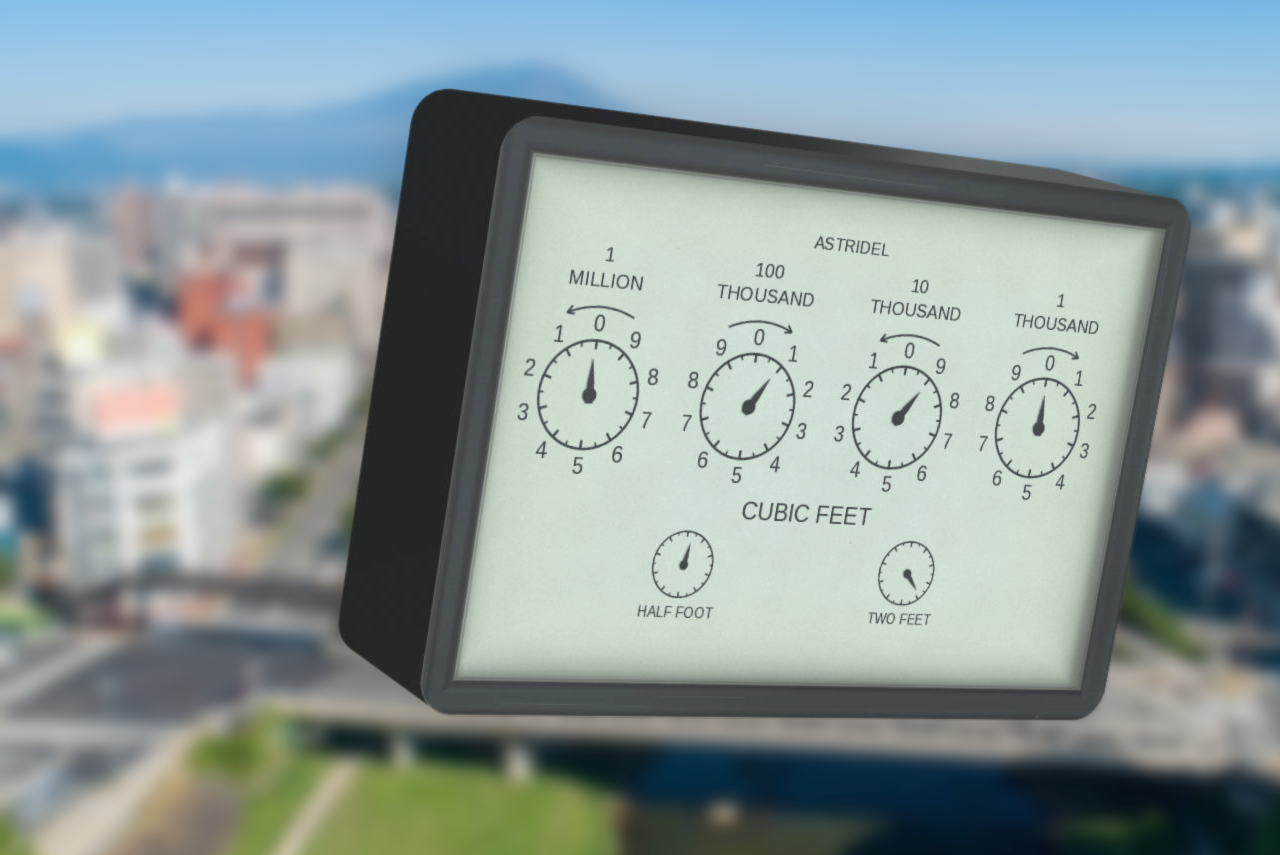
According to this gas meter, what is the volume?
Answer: 9000 ft³
